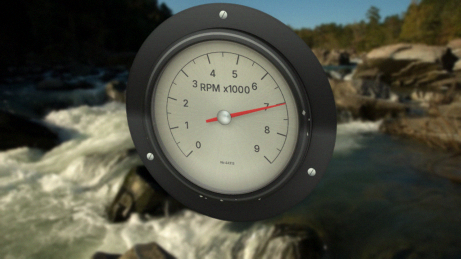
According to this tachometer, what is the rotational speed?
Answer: 7000 rpm
